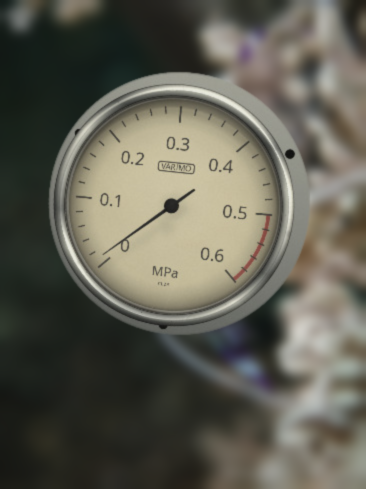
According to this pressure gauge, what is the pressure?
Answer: 0.01 MPa
